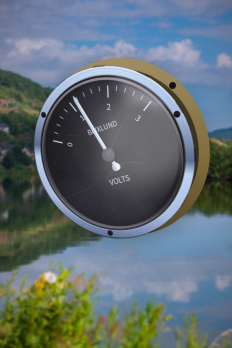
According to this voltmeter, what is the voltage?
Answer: 1.2 V
